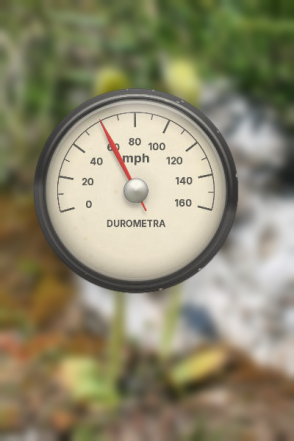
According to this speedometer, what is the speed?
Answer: 60 mph
